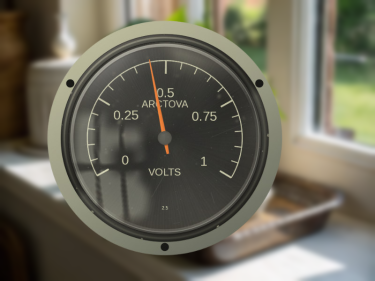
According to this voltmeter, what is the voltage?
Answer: 0.45 V
